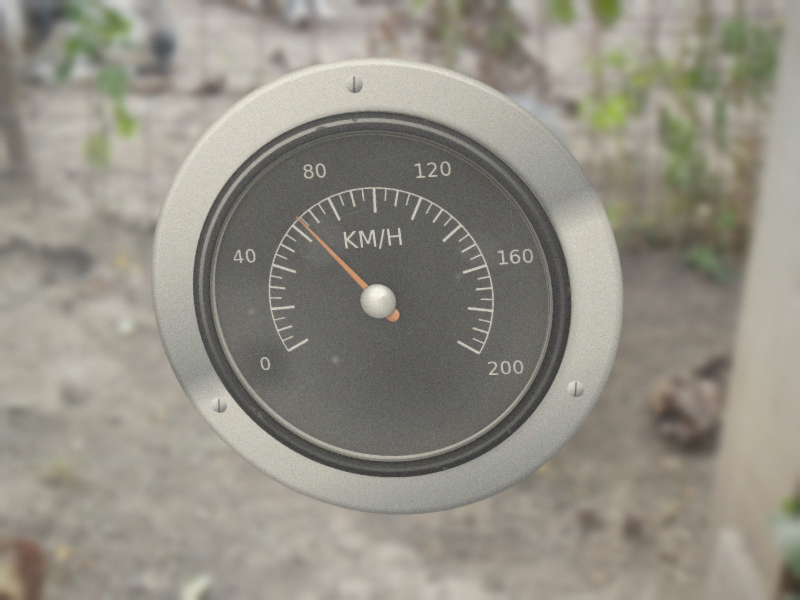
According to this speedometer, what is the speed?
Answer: 65 km/h
